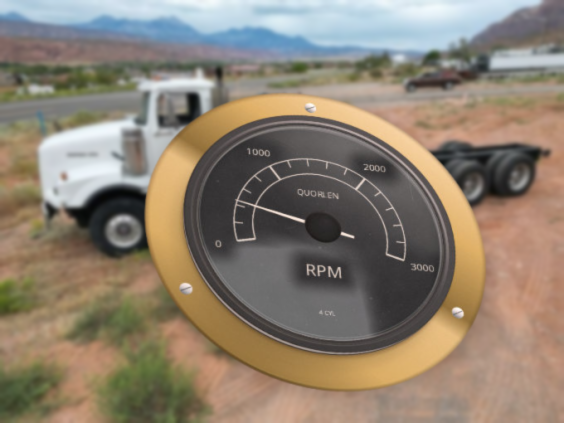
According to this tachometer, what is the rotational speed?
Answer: 400 rpm
